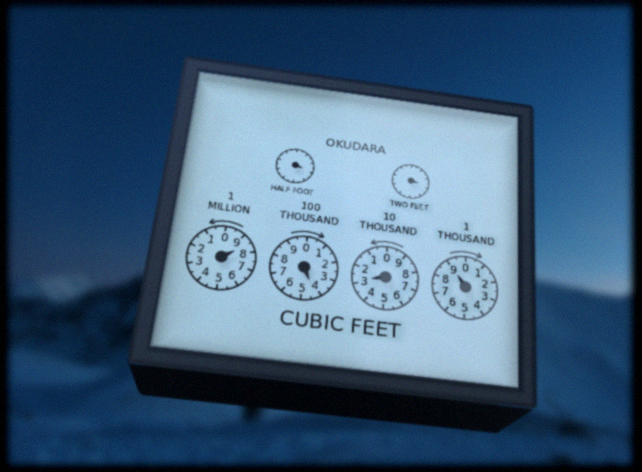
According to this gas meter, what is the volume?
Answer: 842900 ft³
